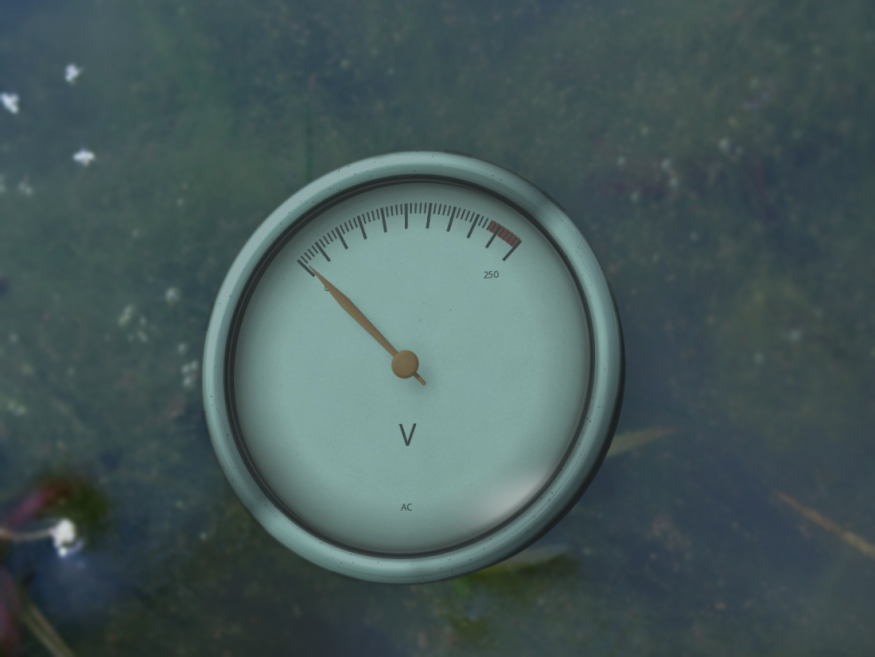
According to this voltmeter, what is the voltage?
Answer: 5 V
